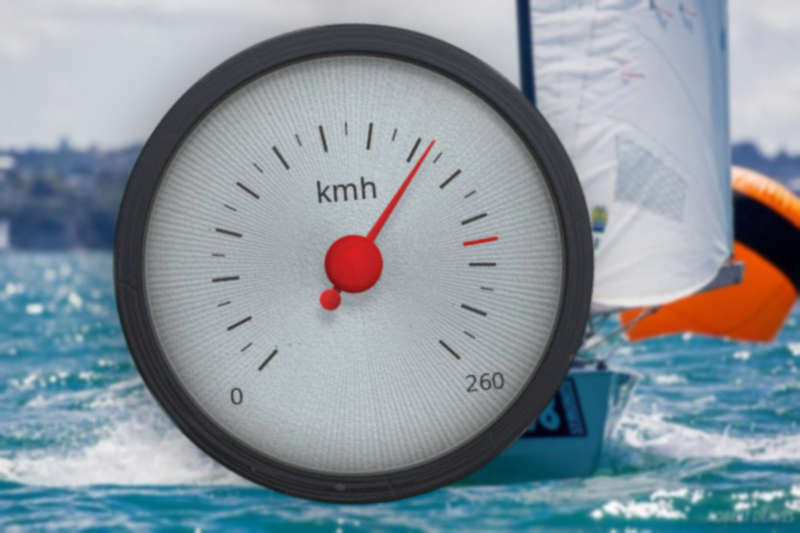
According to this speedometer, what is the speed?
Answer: 165 km/h
